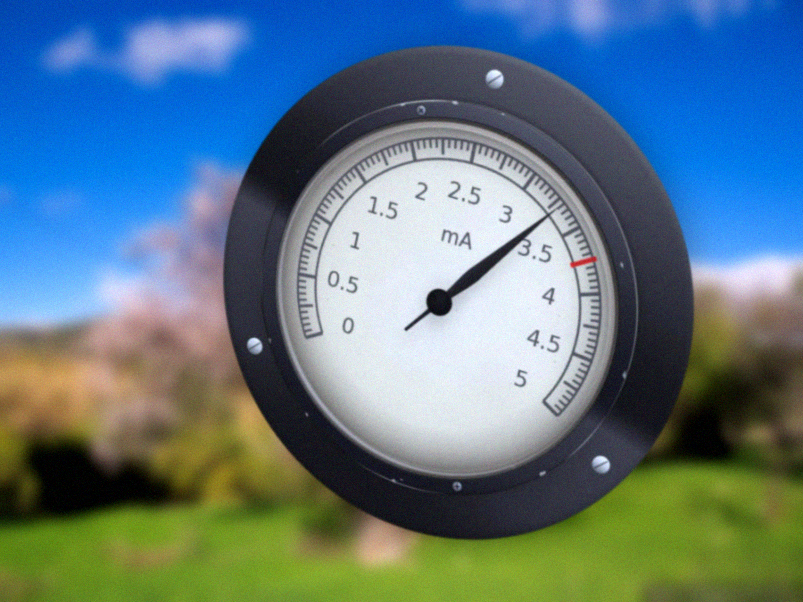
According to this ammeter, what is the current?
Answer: 3.3 mA
